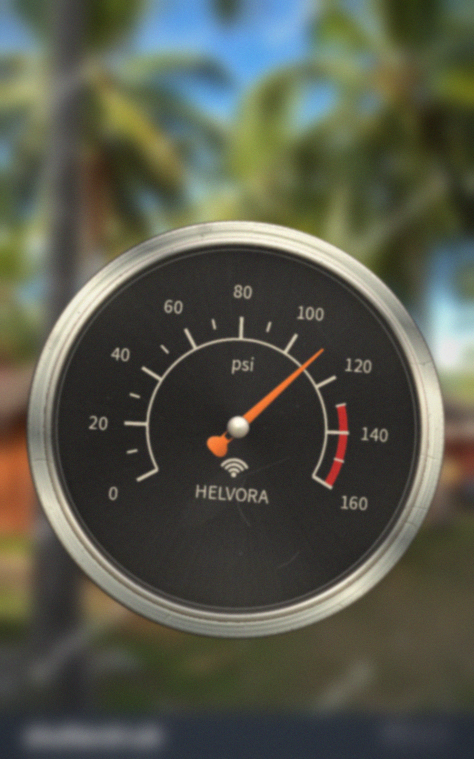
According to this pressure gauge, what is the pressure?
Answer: 110 psi
